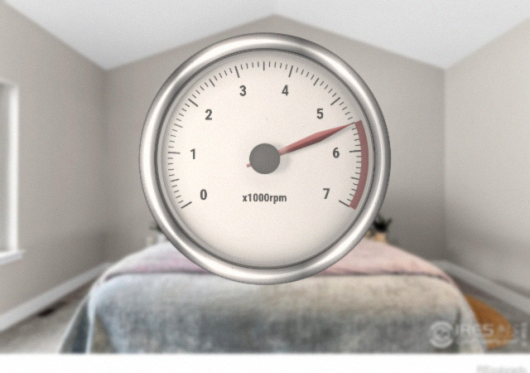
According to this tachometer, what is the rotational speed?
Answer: 5500 rpm
